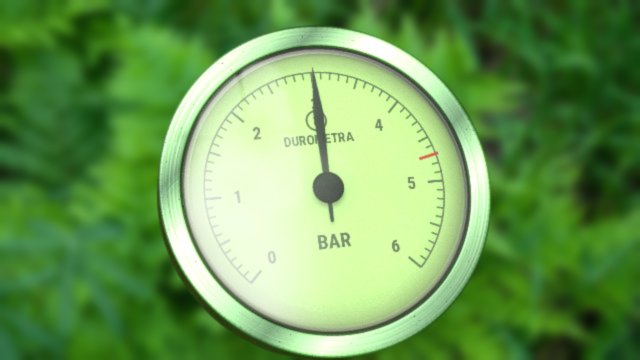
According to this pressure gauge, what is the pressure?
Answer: 3 bar
